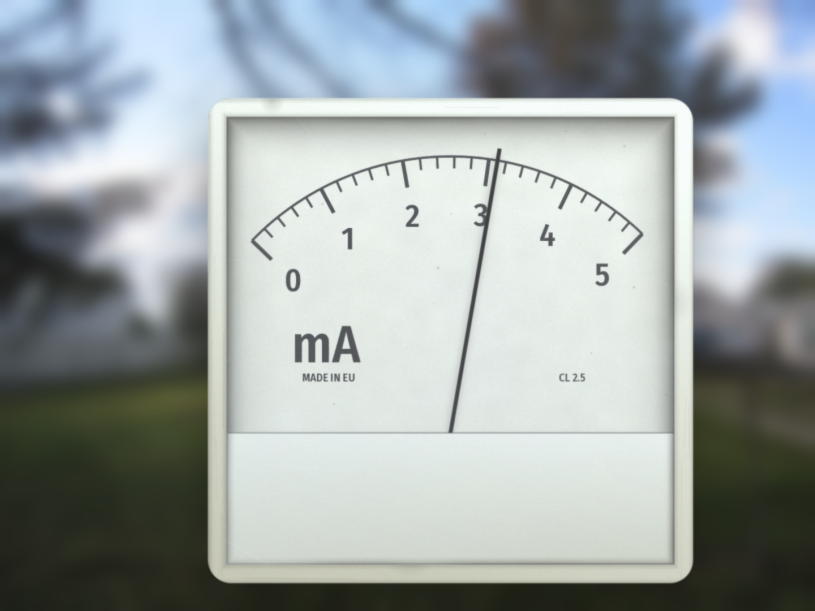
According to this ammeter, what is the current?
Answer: 3.1 mA
